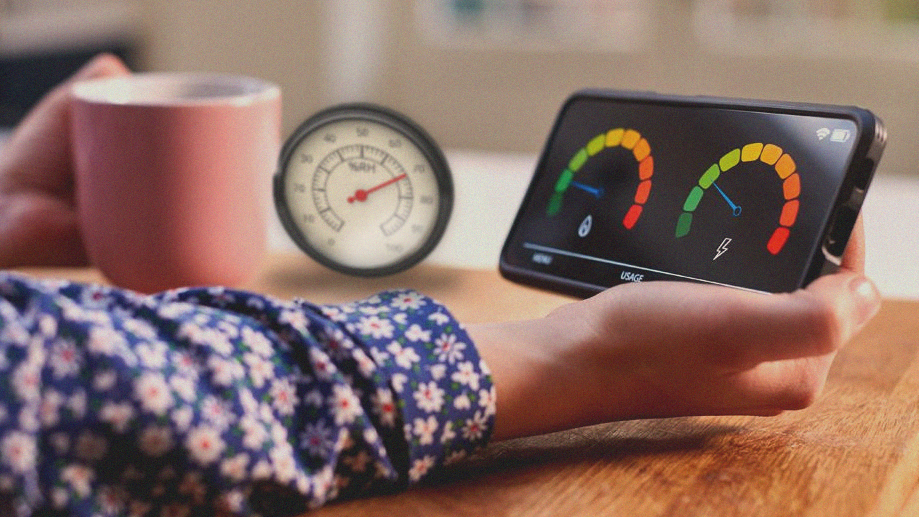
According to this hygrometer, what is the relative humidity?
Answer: 70 %
